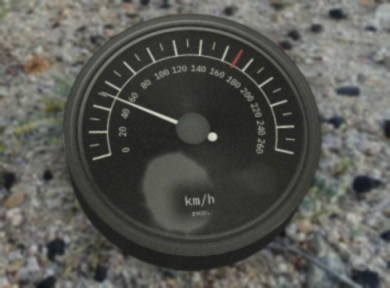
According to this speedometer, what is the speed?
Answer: 50 km/h
